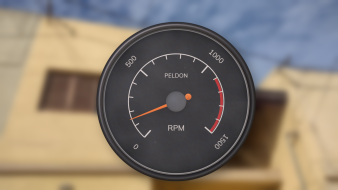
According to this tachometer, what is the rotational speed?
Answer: 150 rpm
